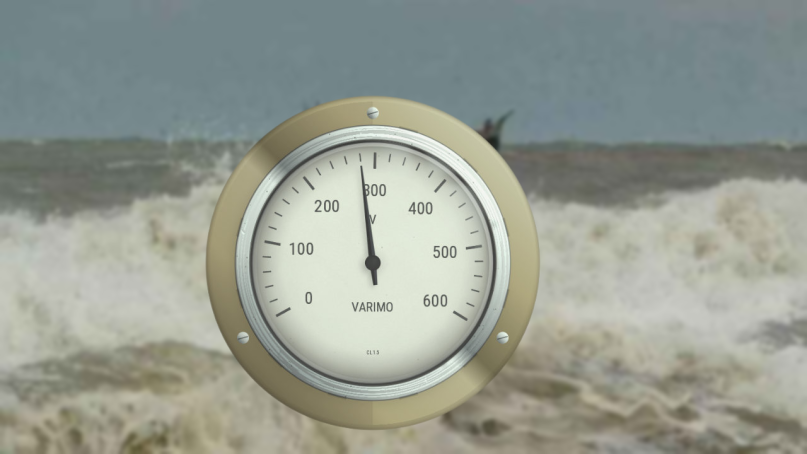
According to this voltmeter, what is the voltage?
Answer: 280 V
